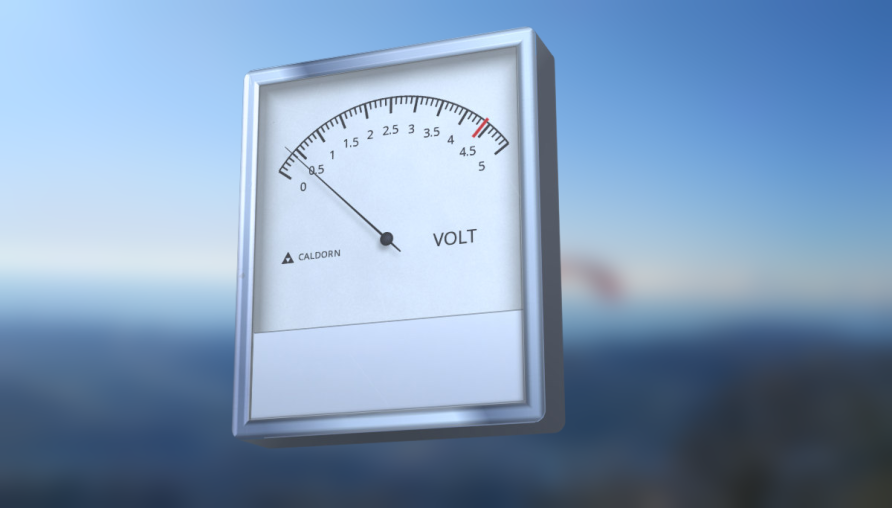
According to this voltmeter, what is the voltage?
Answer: 0.4 V
